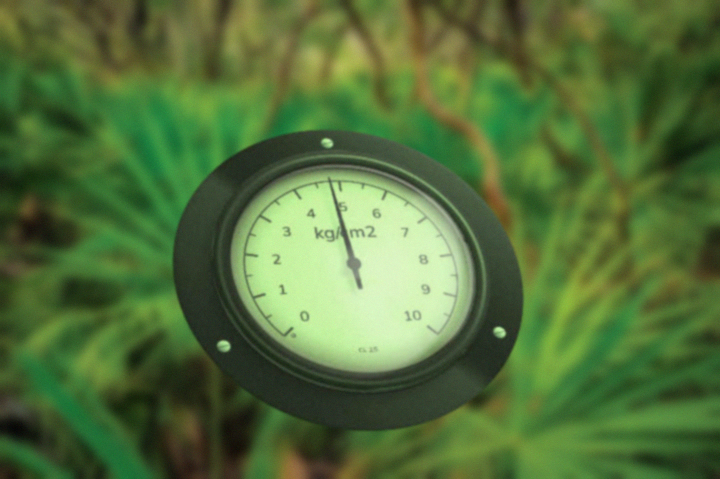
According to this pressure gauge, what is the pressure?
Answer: 4.75 kg/cm²
